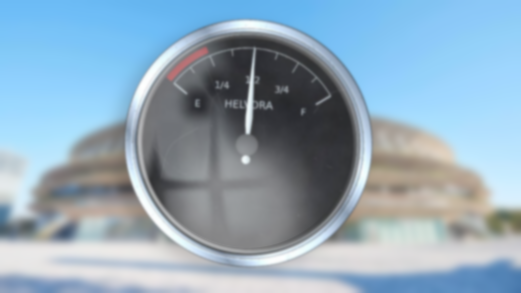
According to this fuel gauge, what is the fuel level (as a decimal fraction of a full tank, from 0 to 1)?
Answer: 0.5
